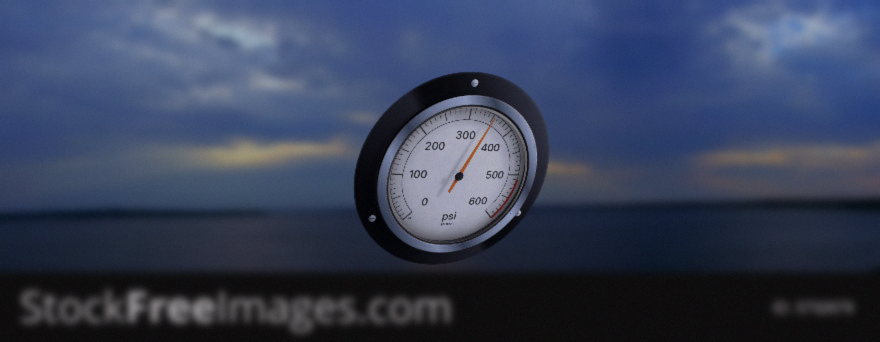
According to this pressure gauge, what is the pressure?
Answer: 350 psi
